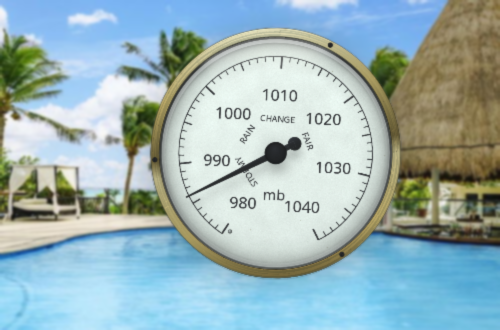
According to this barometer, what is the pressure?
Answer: 986 mbar
